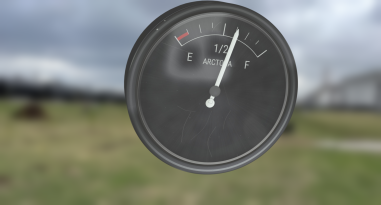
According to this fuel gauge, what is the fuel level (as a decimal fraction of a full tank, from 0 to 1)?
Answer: 0.625
